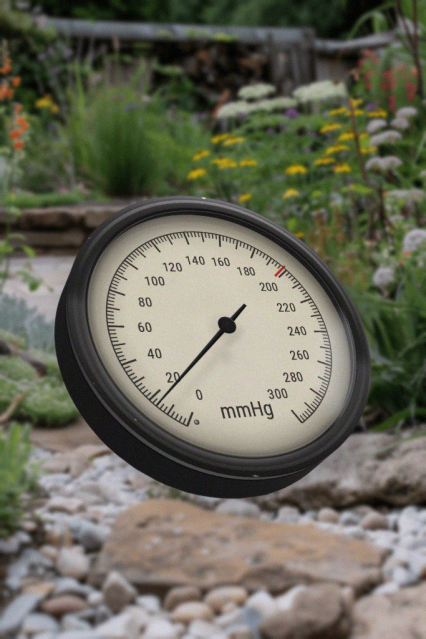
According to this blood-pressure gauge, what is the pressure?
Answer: 16 mmHg
